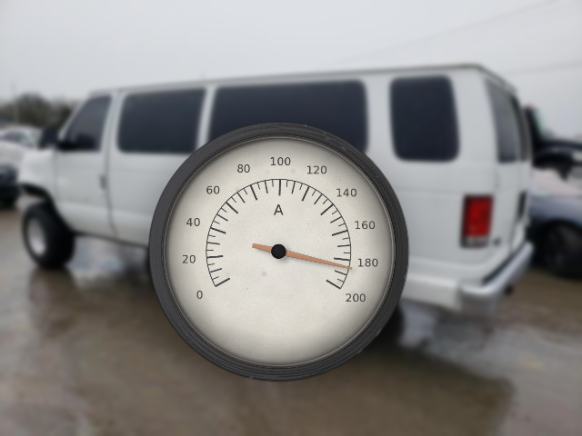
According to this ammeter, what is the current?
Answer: 185 A
